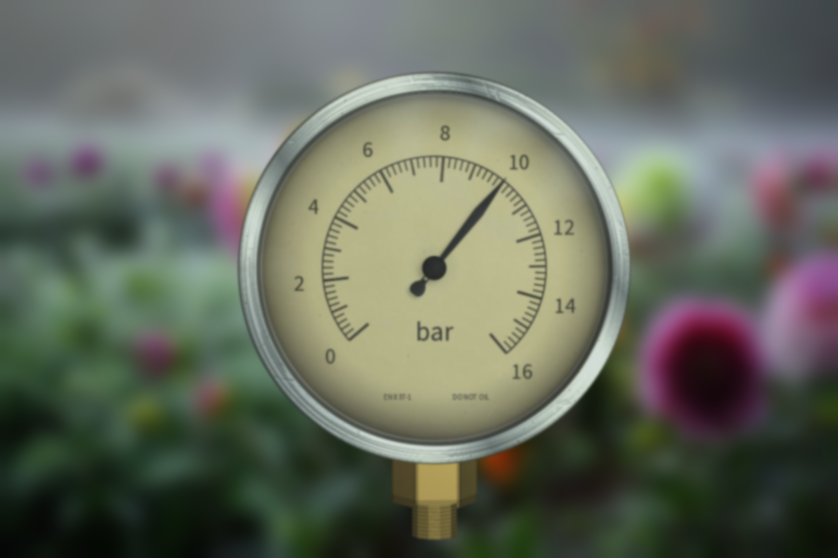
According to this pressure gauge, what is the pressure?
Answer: 10 bar
